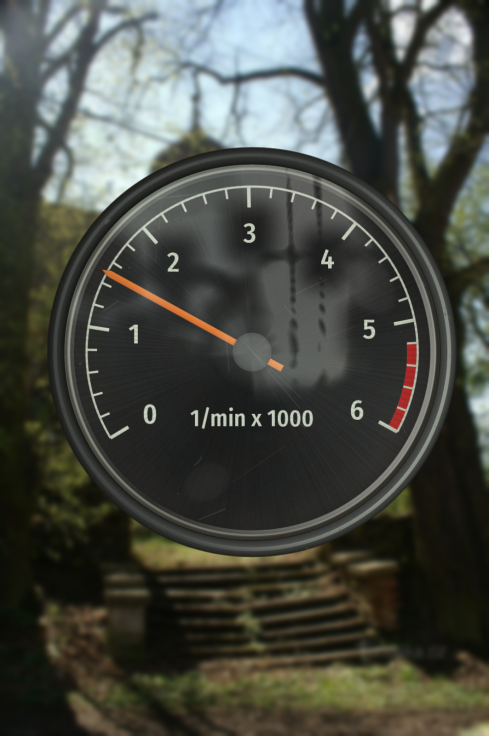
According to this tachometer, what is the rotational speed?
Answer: 1500 rpm
